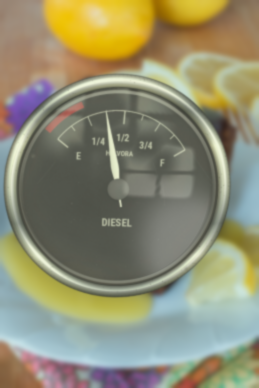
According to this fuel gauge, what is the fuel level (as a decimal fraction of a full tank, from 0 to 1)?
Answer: 0.375
